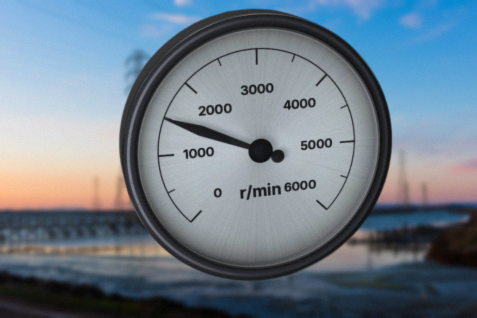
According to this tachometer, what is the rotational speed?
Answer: 1500 rpm
